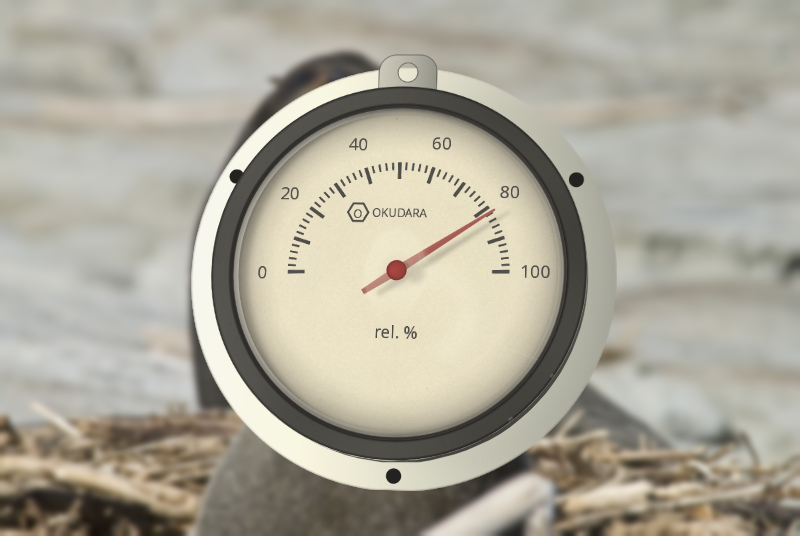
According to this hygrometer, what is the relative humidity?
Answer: 82 %
